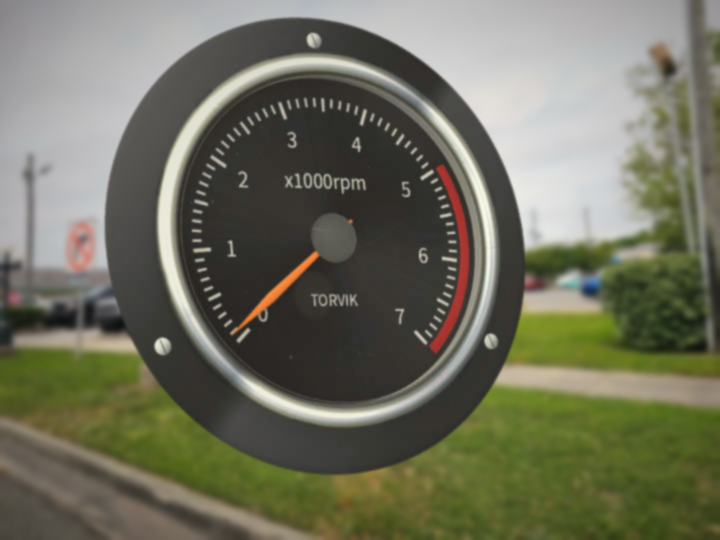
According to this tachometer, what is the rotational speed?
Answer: 100 rpm
